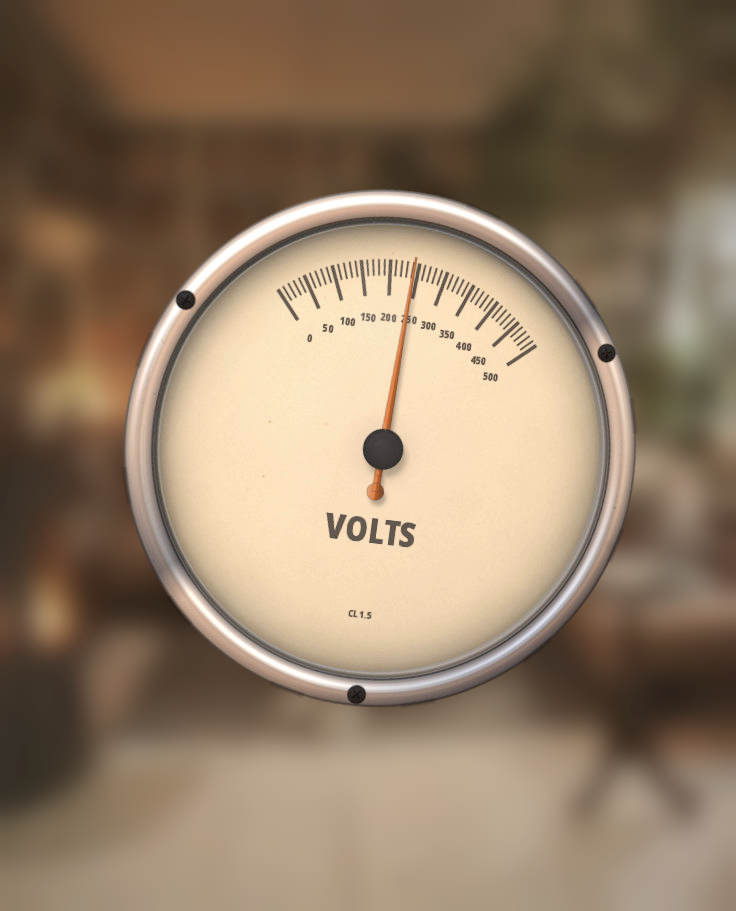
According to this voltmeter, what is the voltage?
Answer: 240 V
